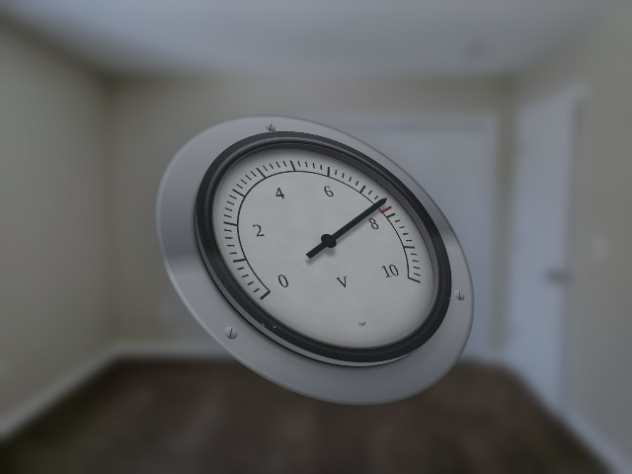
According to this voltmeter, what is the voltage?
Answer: 7.6 V
